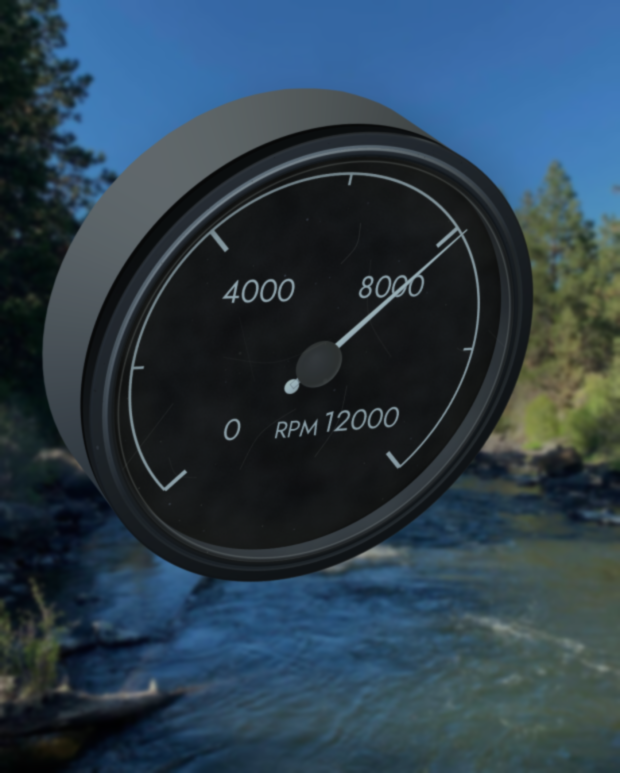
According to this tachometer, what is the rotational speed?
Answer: 8000 rpm
